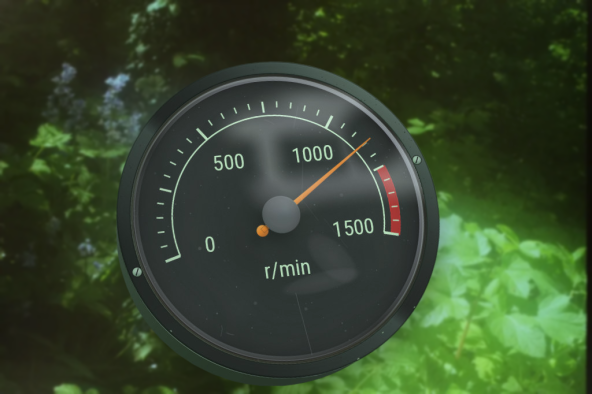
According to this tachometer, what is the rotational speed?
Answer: 1150 rpm
